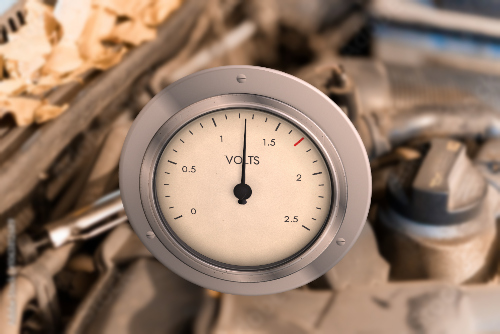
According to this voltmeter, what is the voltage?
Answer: 1.25 V
